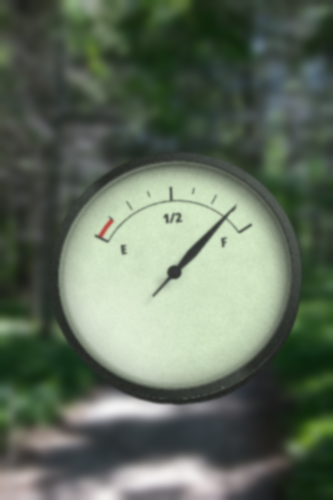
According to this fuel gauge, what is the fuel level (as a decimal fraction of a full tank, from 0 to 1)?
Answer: 0.875
